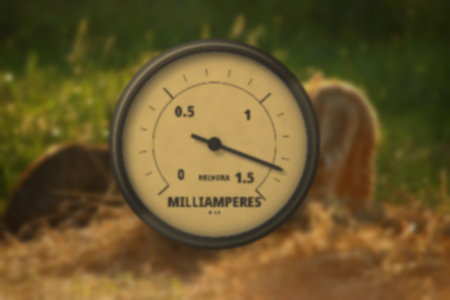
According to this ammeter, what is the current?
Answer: 1.35 mA
